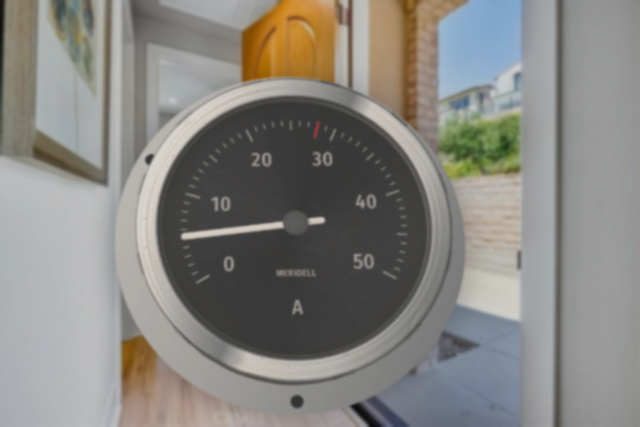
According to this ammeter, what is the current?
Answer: 5 A
